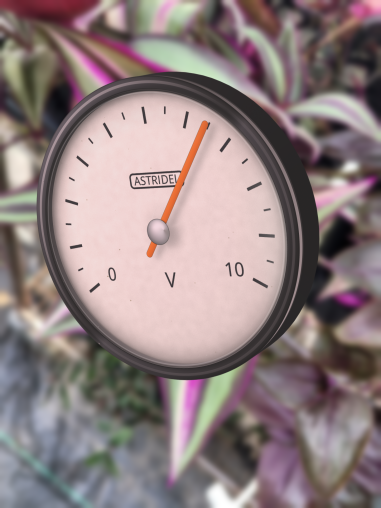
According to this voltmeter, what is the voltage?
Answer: 6.5 V
